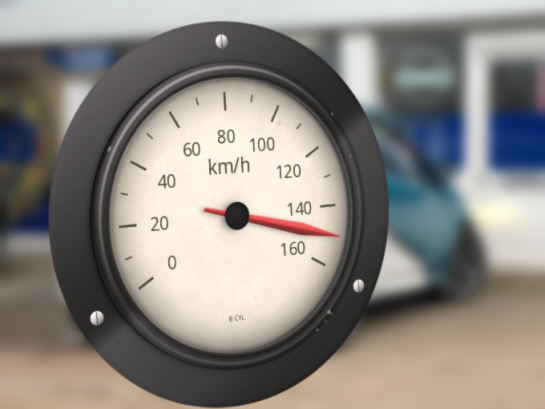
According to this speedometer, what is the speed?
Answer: 150 km/h
